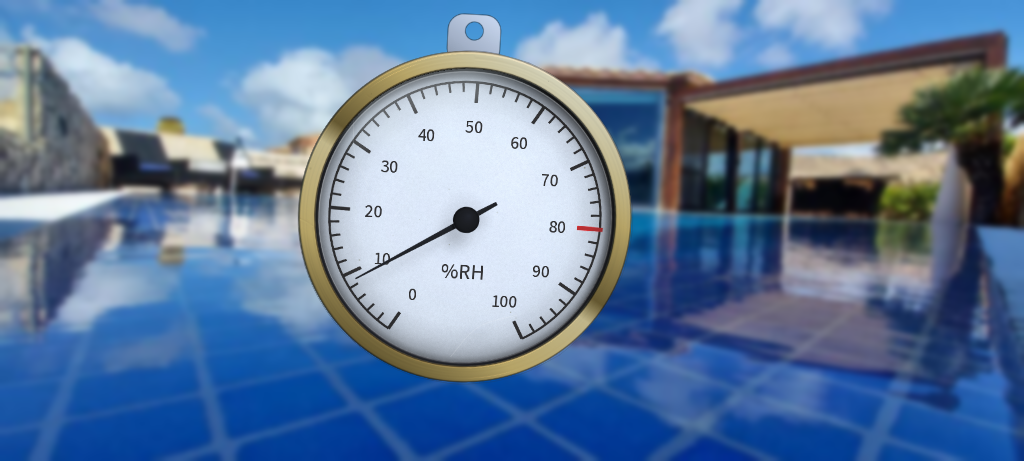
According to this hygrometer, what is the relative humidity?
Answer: 9 %
